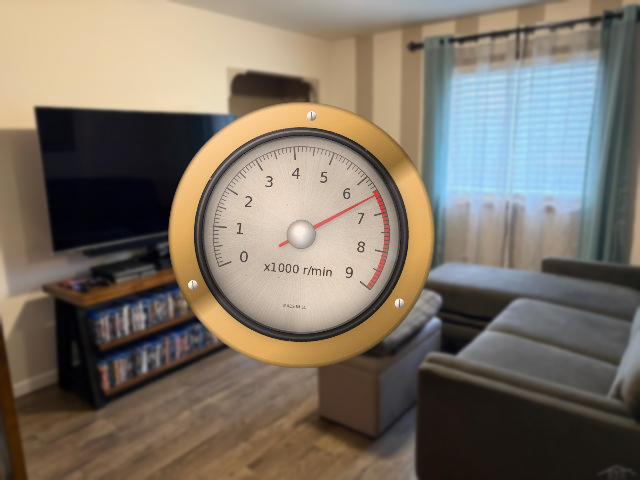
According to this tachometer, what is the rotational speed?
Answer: 6500 rpm
